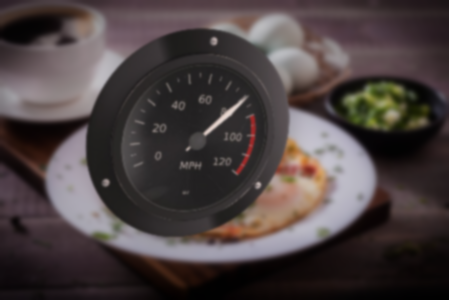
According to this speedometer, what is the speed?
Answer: 80 mph
